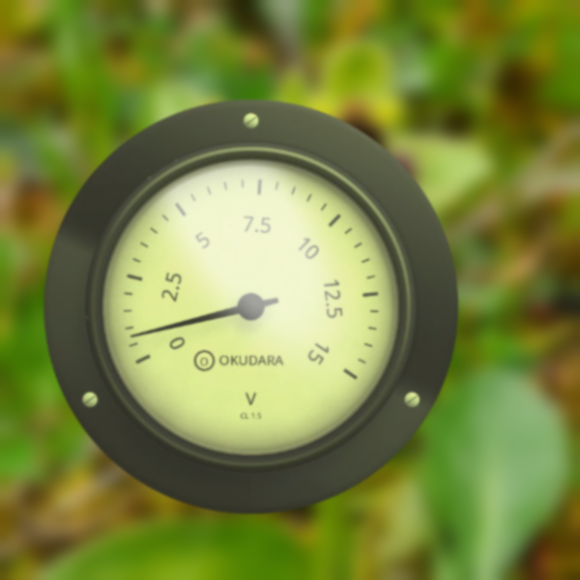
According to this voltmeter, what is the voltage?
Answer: 0.75 V
